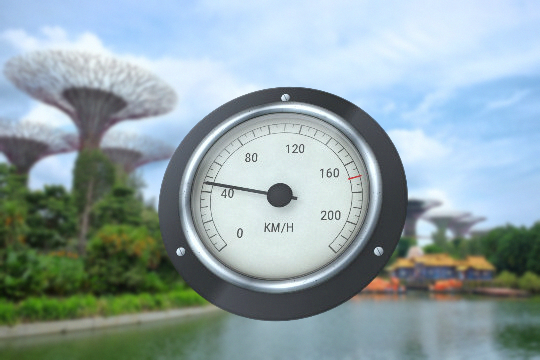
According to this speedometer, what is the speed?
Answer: 45 km/h
